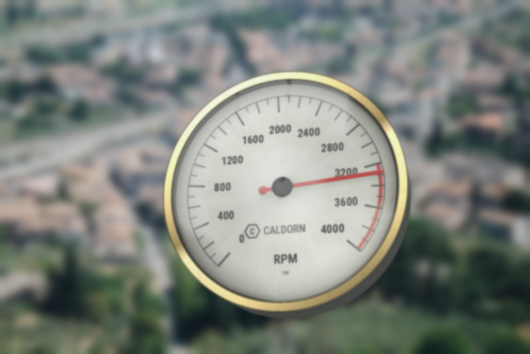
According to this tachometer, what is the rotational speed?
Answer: 3300 rpm
